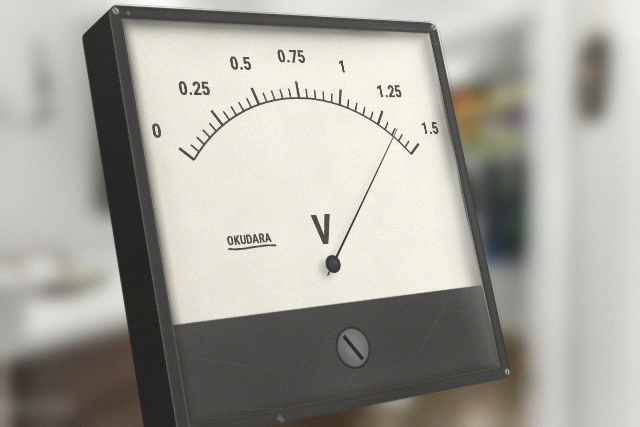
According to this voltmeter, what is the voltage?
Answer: 1.35 V
